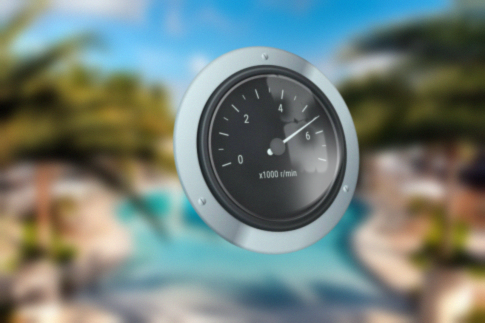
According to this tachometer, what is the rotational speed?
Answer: 5500 rpm
